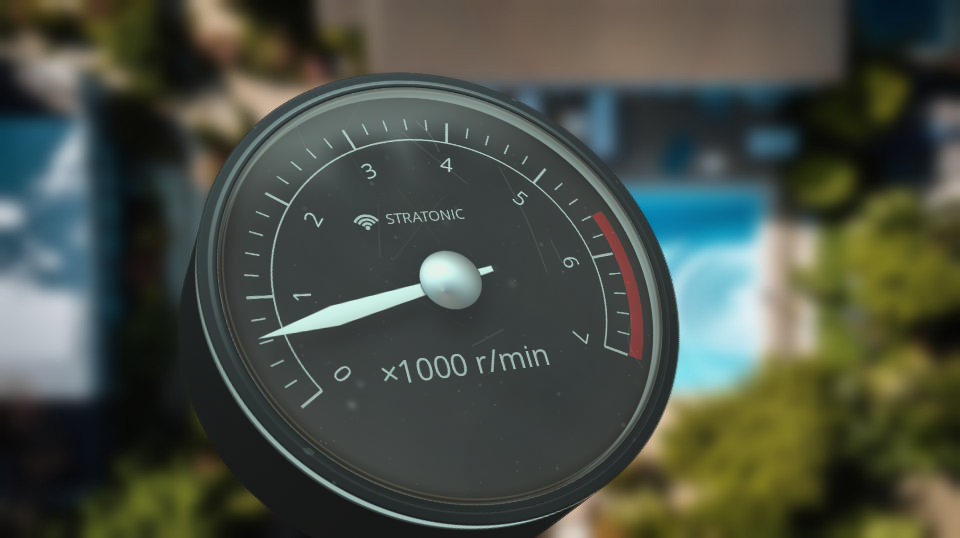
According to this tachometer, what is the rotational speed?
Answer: 600 rpm
